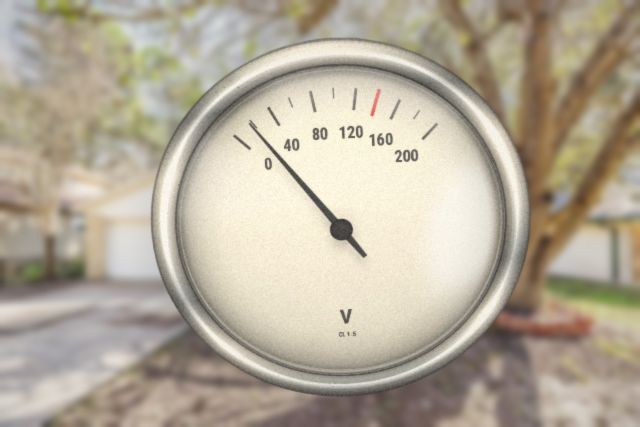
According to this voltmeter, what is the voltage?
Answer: 20 V
